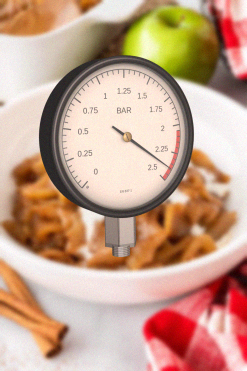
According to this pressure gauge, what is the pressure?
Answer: 2.4 bar
